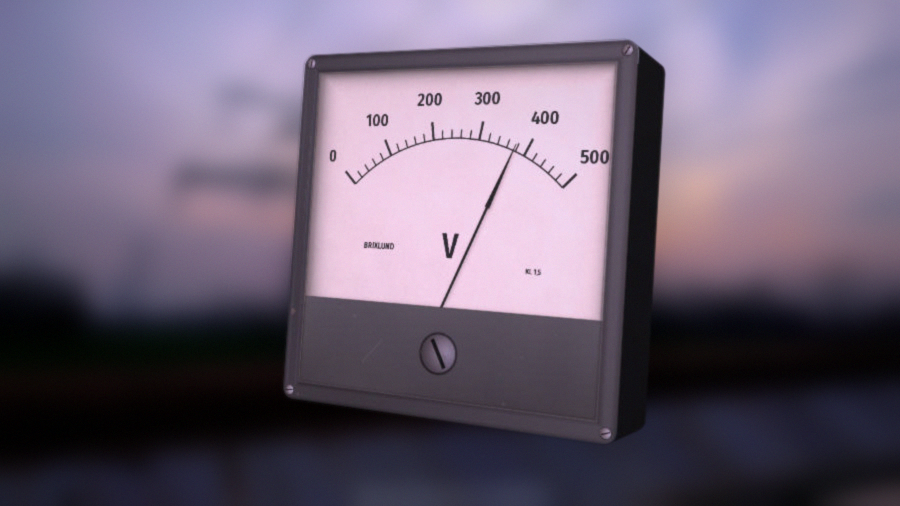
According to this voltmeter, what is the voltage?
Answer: 380 V
